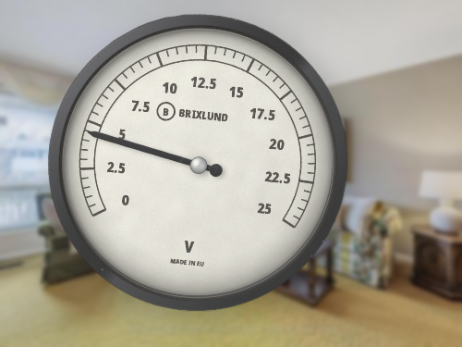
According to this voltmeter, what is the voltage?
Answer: 4.5 V
